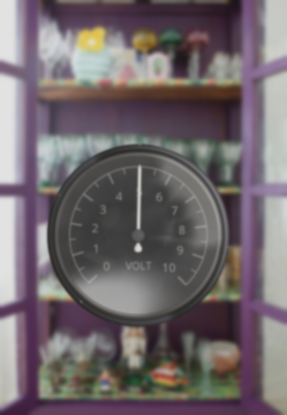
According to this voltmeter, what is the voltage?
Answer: 5 V
